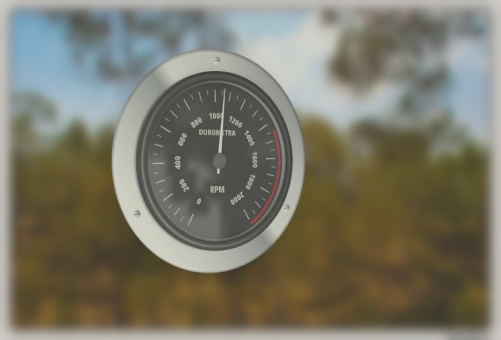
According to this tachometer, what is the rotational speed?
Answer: 1050 rpm
